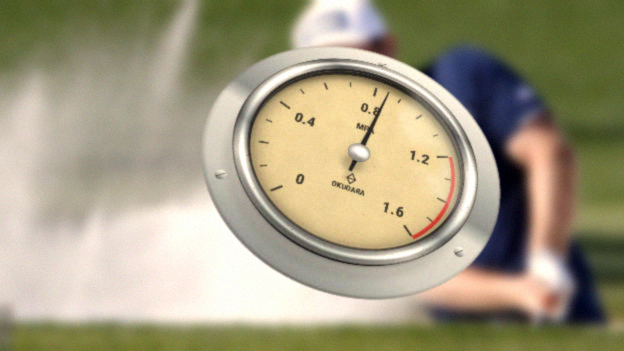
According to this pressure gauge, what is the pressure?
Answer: 0.85 MPa
